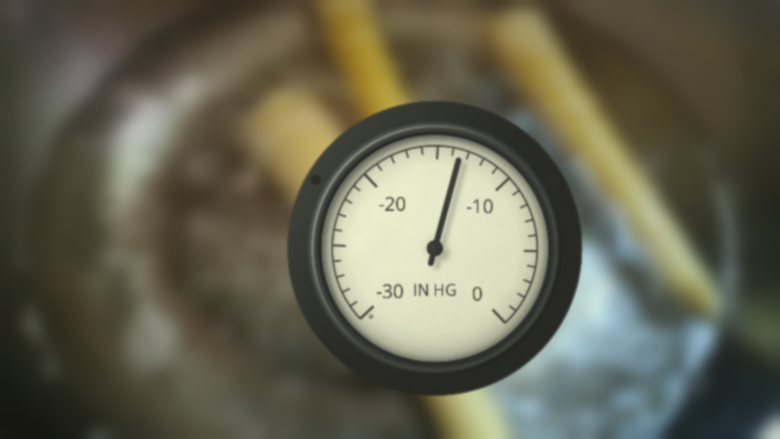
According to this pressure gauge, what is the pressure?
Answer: -13.5 inHg
